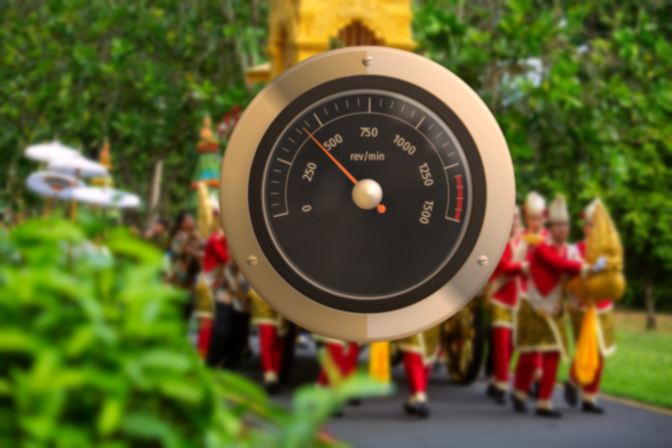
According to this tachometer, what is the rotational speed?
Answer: 425 rpm
